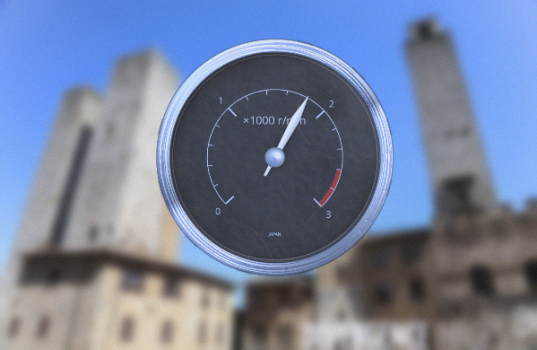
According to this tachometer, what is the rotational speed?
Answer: 1800 rpm
